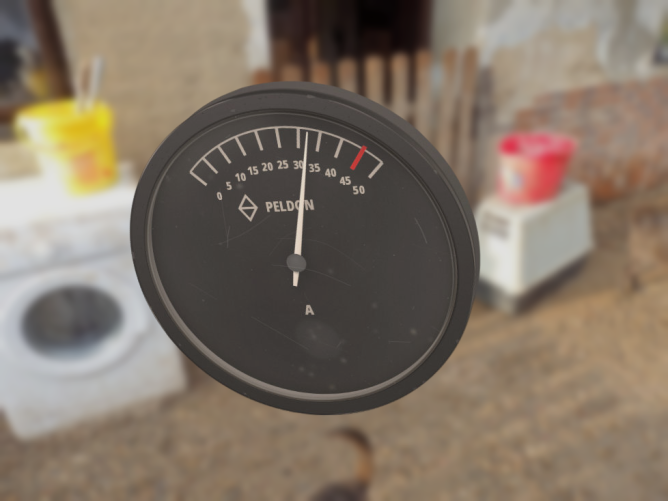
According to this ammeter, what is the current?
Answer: 32.5 A
